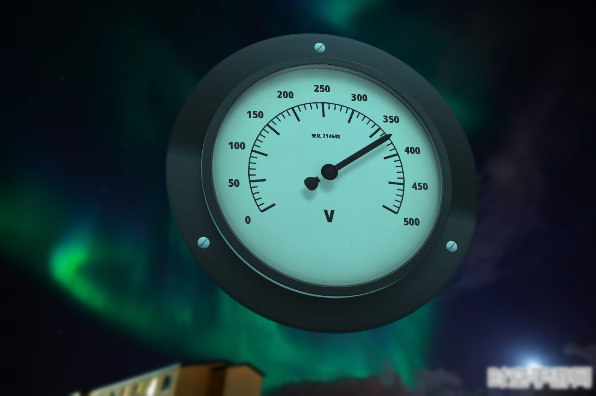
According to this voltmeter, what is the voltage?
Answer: 370 V
